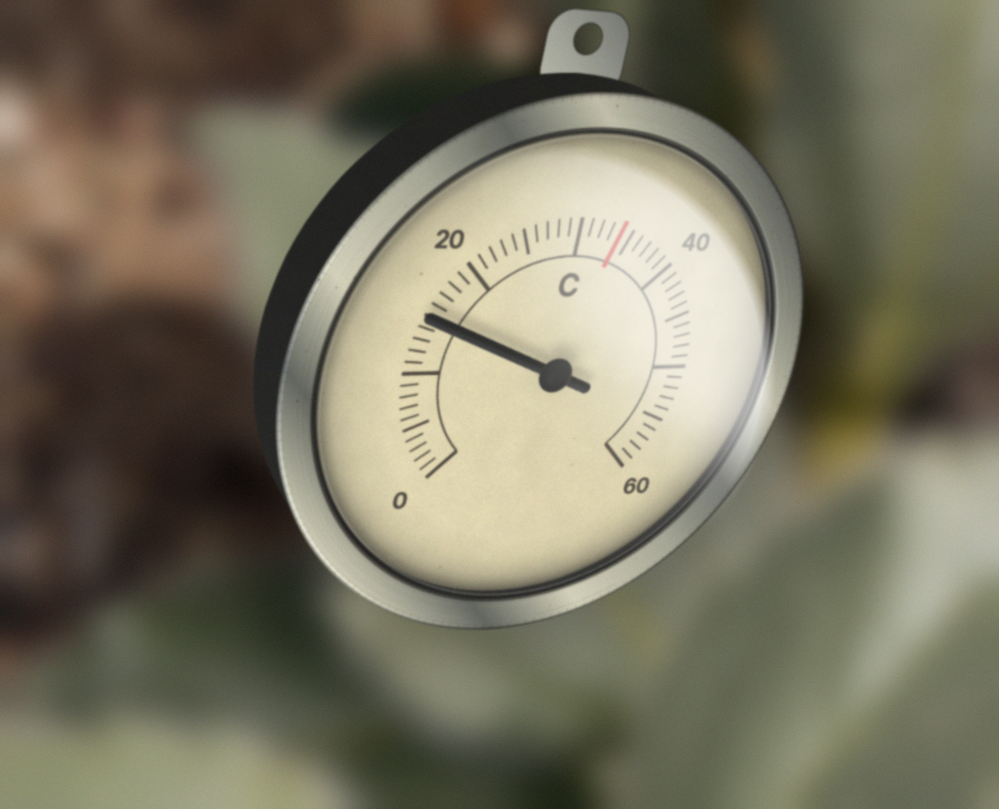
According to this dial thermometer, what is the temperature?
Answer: 15 °C
